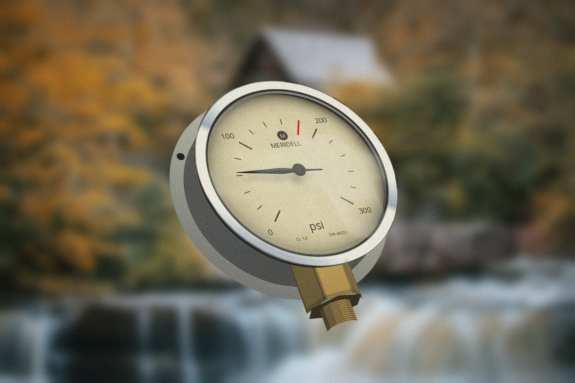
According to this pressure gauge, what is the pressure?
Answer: 60 psi
